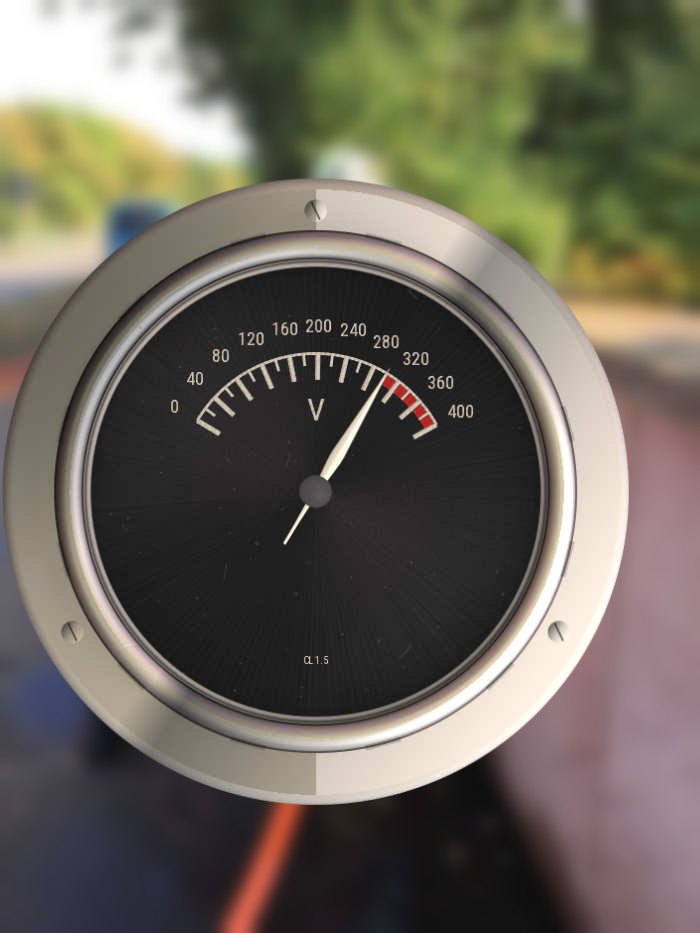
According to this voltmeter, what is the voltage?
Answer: 300 V
